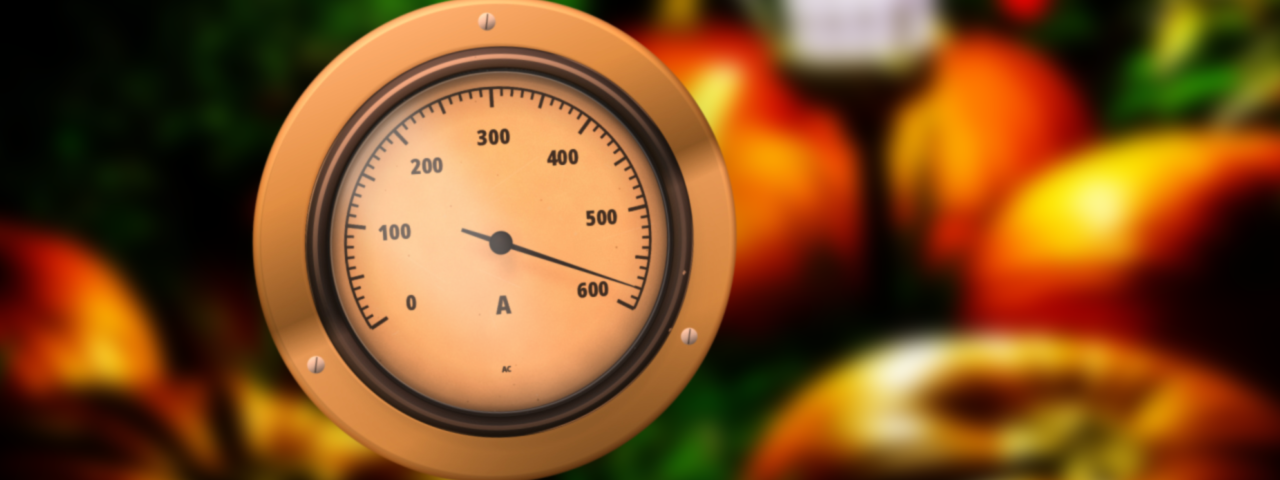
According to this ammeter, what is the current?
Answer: 580 A
